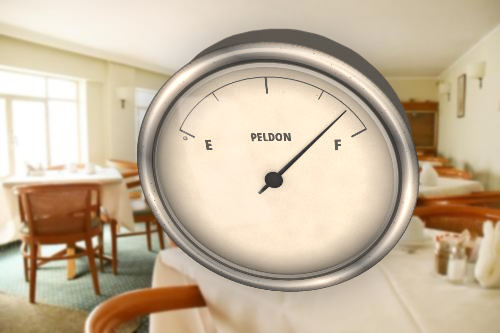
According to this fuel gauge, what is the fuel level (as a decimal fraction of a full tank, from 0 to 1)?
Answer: 0.875
